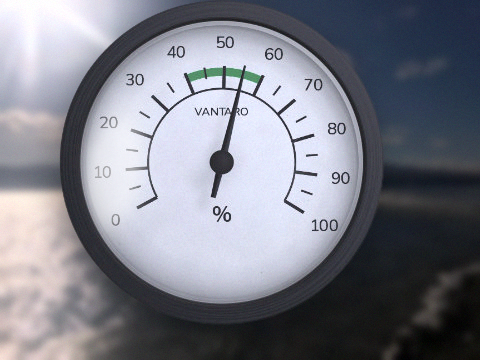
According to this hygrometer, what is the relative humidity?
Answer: 55 %
